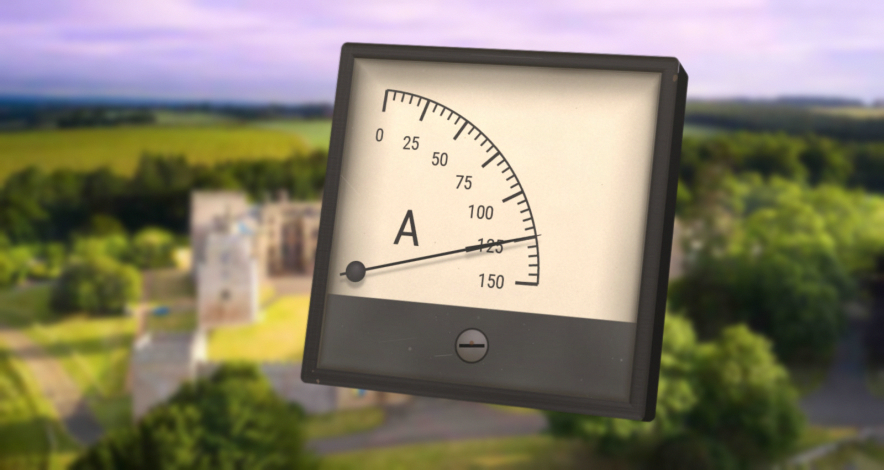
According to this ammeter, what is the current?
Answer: 125 A
